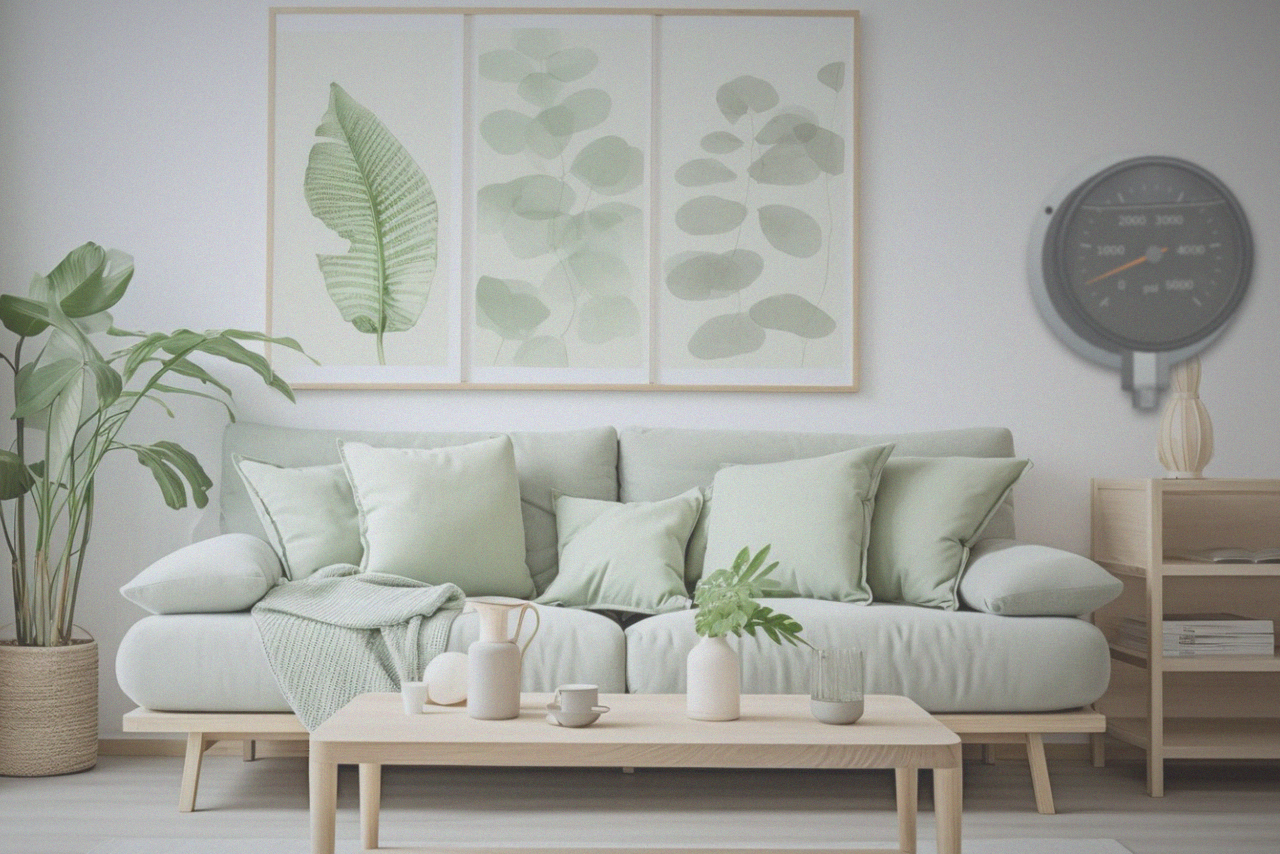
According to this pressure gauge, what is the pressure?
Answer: 400 psi
